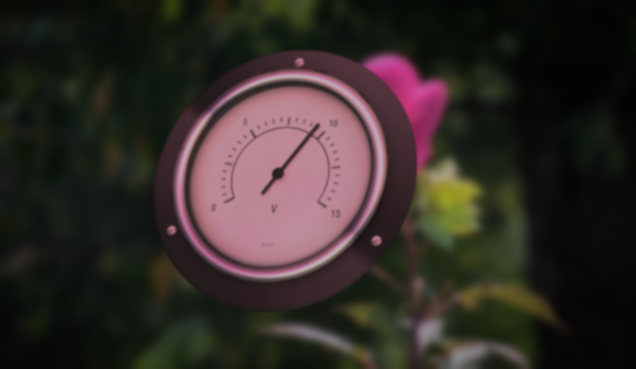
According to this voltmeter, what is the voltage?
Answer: 9.5 V
